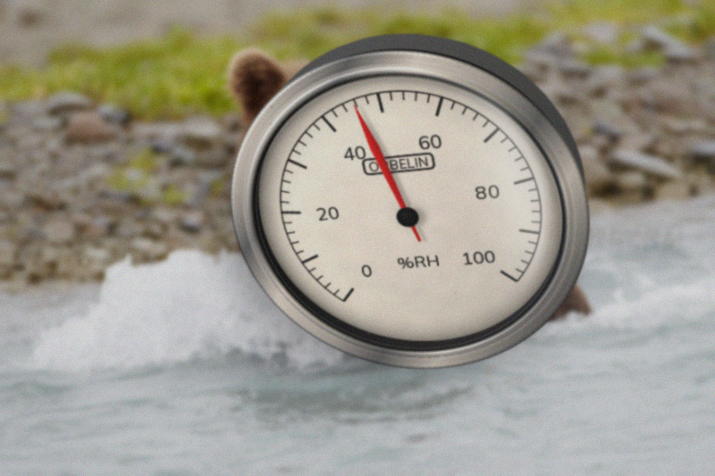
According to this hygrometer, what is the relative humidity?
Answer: 46 %
